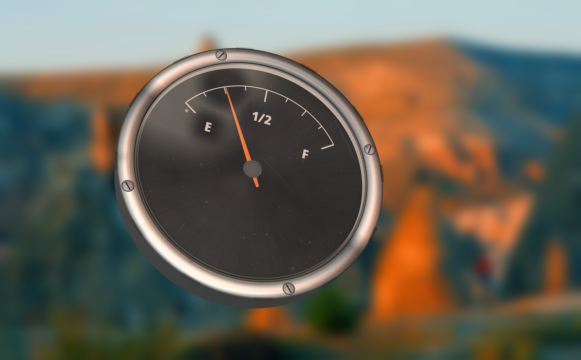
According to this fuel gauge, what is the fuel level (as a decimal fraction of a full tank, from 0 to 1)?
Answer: 0.25
